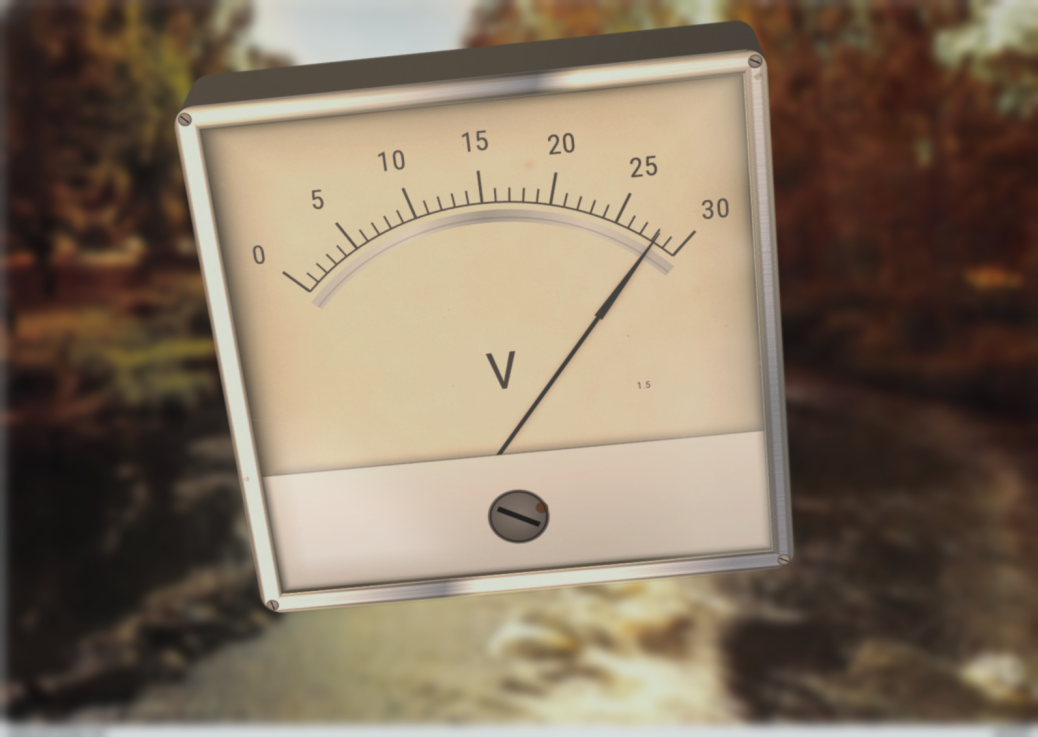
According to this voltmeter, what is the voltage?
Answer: 28 V
